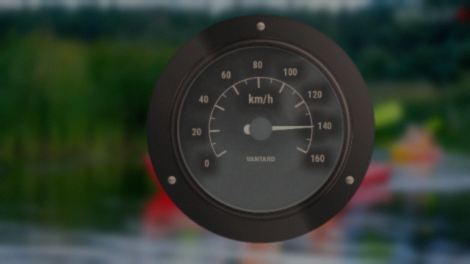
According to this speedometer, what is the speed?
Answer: 140 km/h
